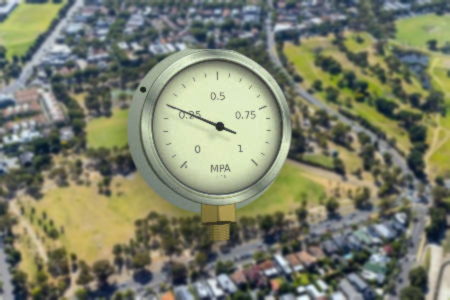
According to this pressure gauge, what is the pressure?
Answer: 0.25 MPa
